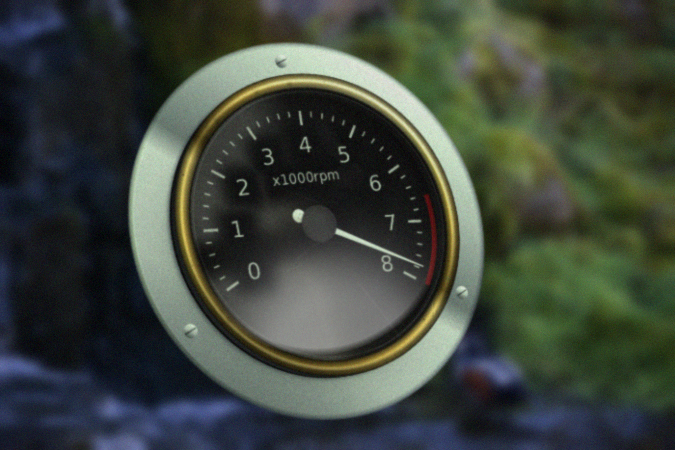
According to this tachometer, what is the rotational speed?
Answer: 7800 rpm
